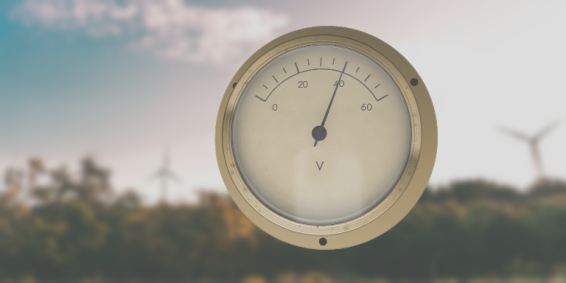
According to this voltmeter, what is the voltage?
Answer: 40 V
